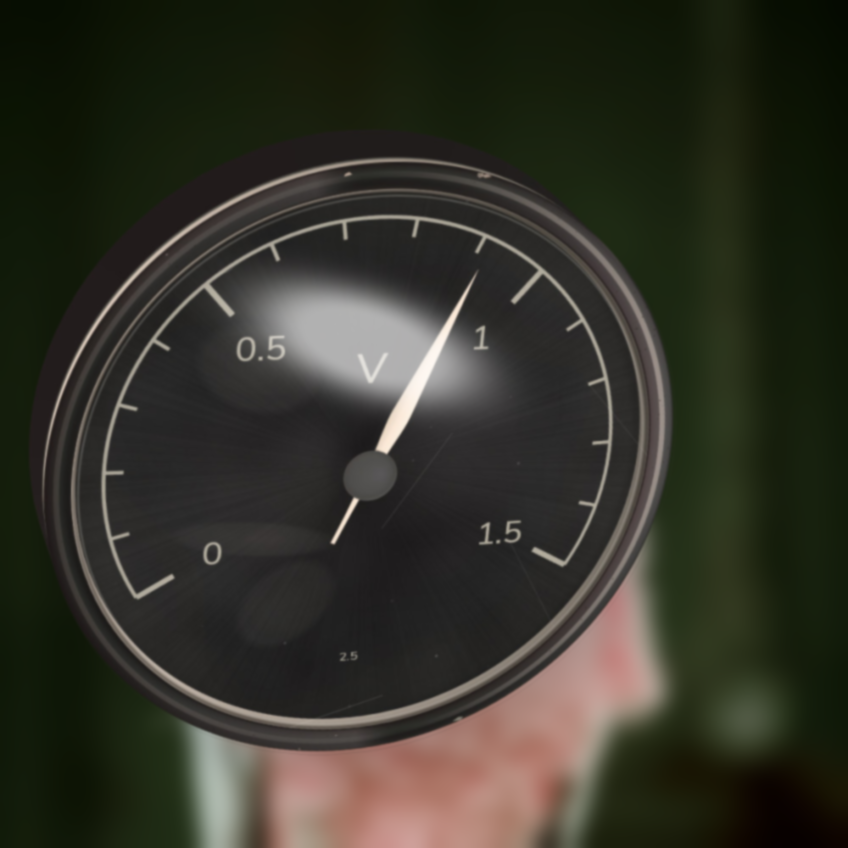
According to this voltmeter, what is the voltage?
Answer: 0.9 V
